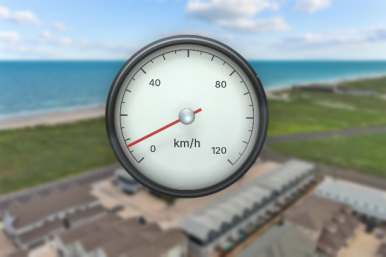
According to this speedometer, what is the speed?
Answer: 7.5 km/h
